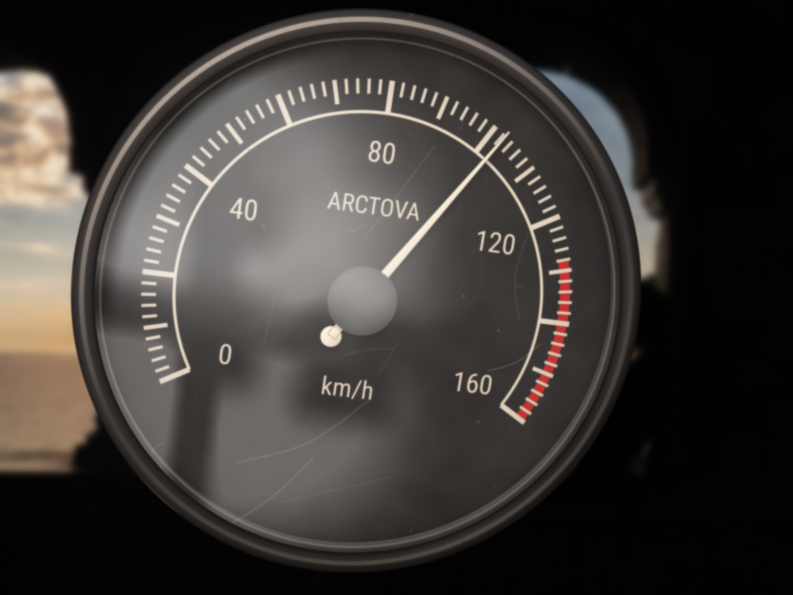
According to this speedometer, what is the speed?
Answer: 102 km/h
